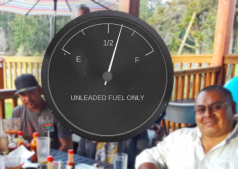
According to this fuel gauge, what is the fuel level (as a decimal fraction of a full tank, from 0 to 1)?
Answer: 0.625
